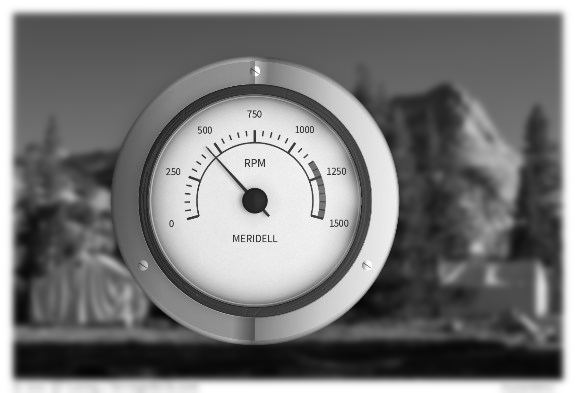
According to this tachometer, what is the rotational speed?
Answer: 450 rpm
